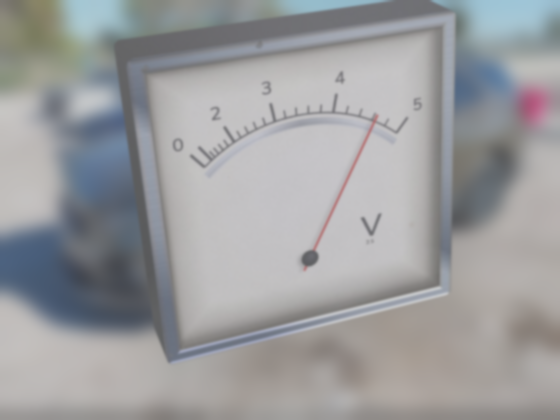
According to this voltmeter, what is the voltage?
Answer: 4.6 V
